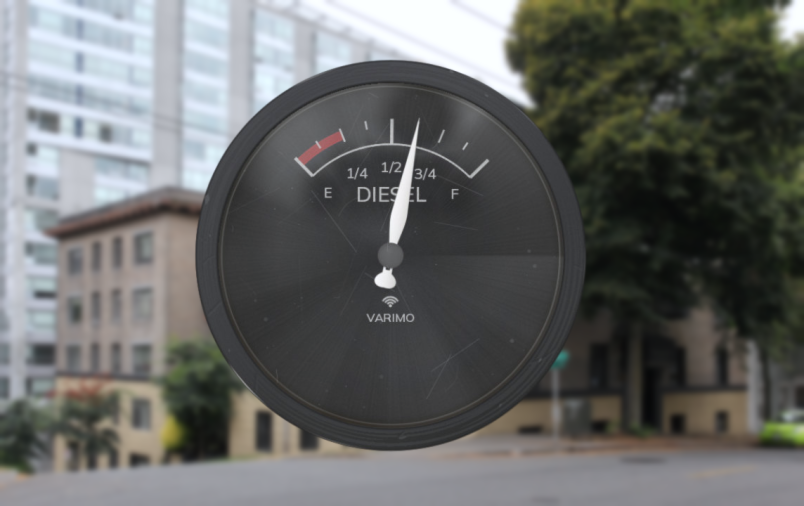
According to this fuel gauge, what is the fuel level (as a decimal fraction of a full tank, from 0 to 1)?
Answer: 0.625
